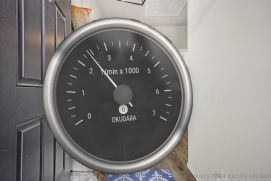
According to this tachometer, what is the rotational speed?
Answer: 2375 rpm
